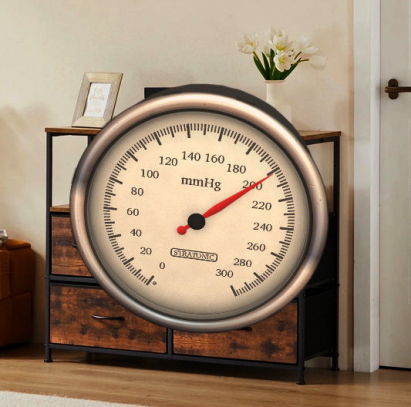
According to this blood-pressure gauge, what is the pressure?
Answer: 200 mmHg
